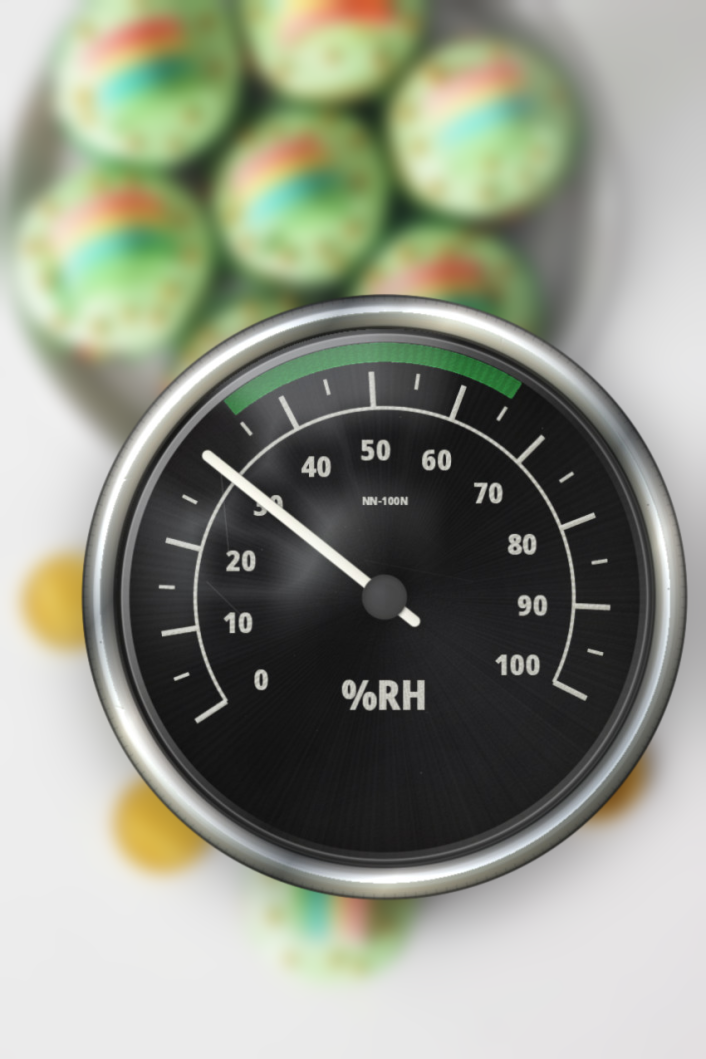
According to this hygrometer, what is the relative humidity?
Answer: 30 %
